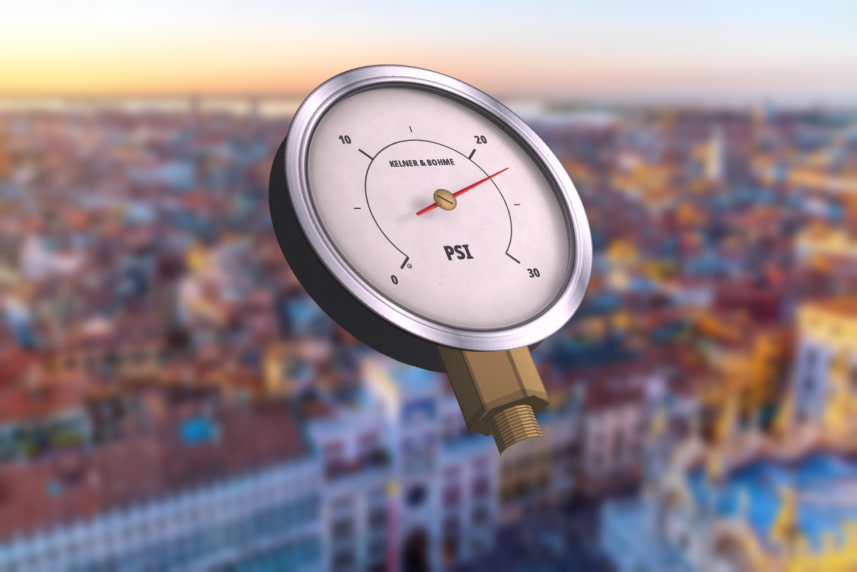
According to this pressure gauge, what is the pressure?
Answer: 22.5 psi
